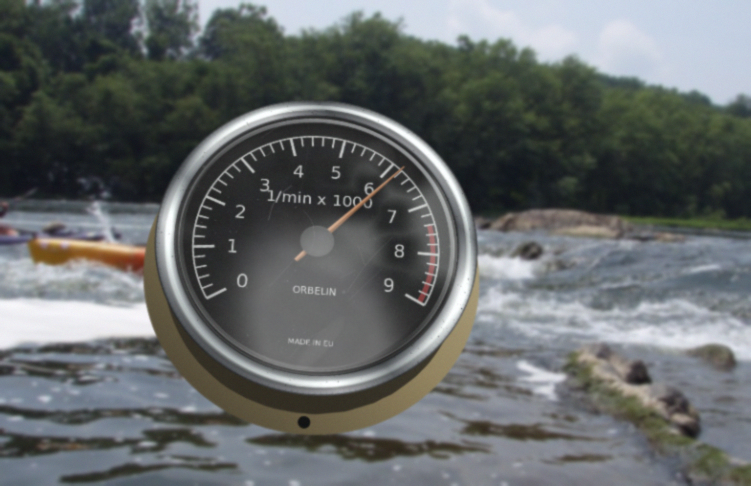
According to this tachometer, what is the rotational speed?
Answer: 6200 rpm
